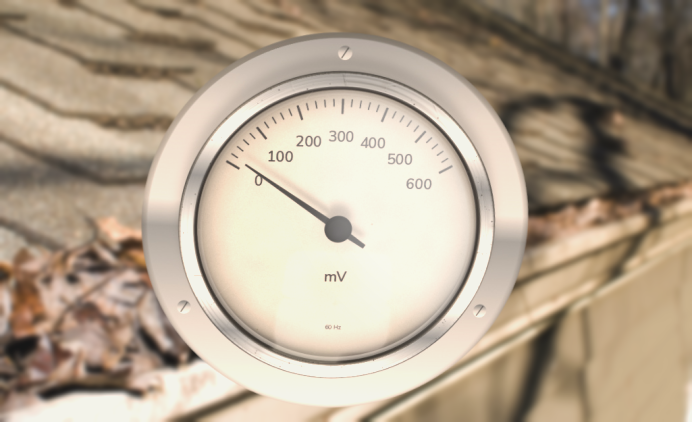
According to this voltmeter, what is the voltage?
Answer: 20 mV
